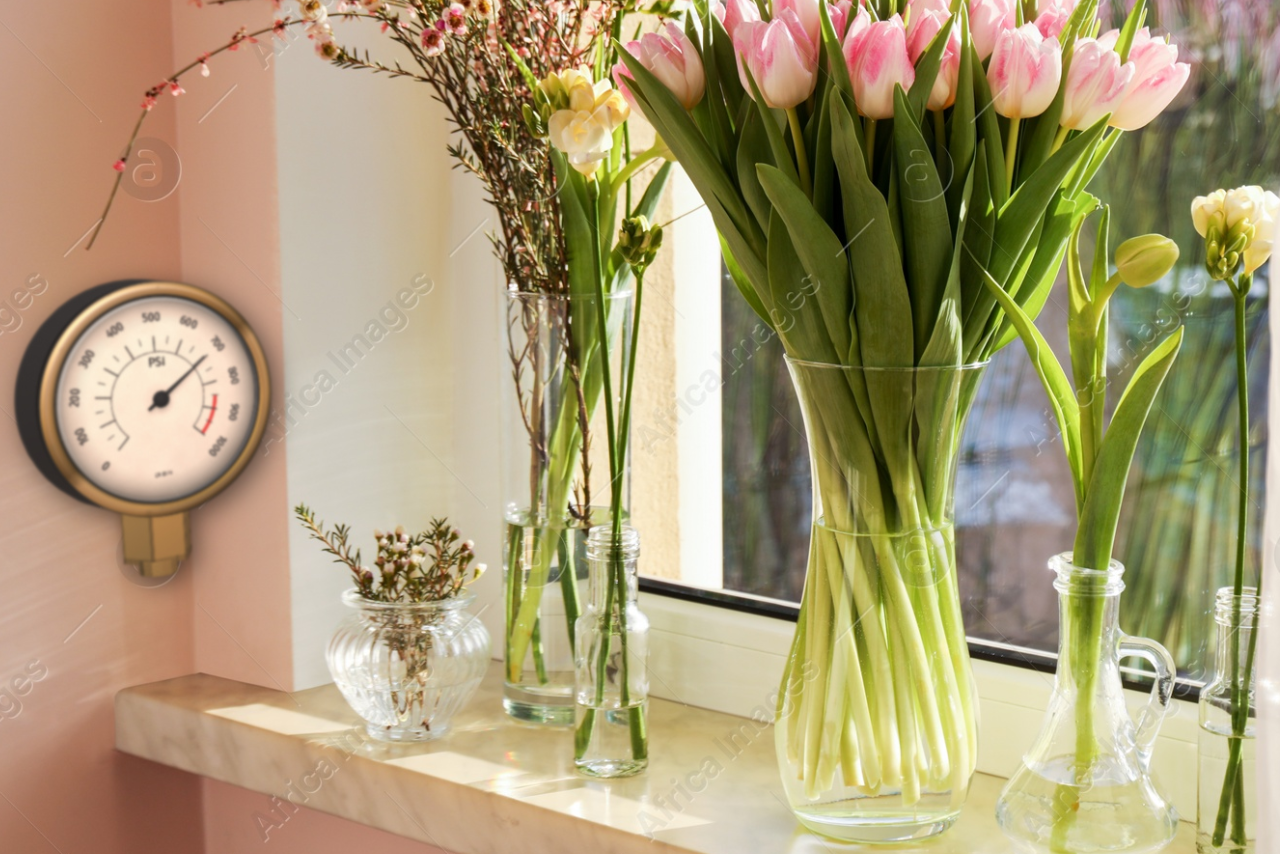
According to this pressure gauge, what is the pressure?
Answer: 700 psi
